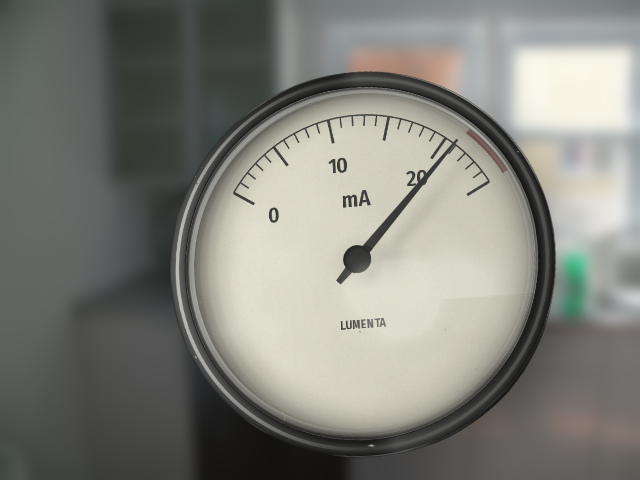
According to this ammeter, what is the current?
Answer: 21 mA
